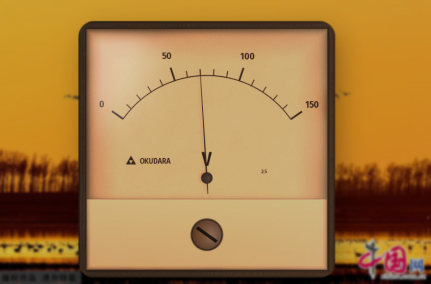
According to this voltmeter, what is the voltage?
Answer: 70 V
